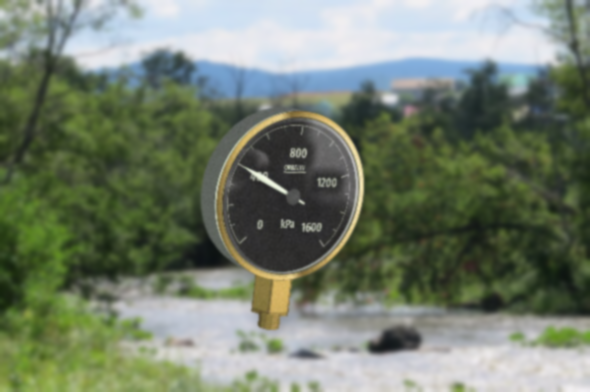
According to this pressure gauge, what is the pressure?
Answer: 400 kPa
